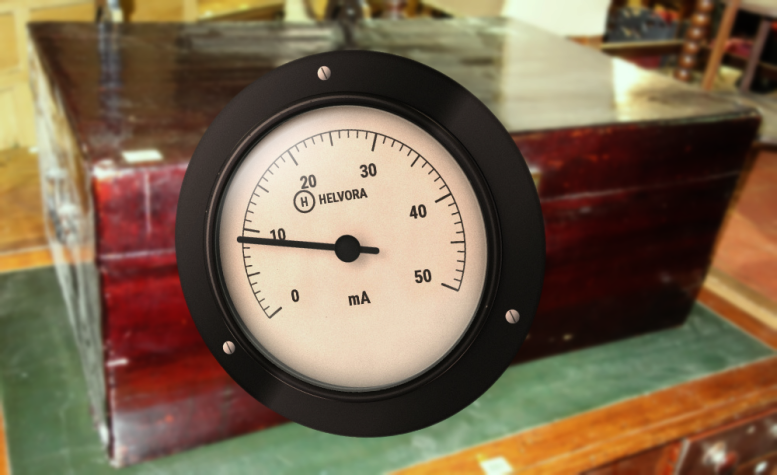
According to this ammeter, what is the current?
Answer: 9 mA
